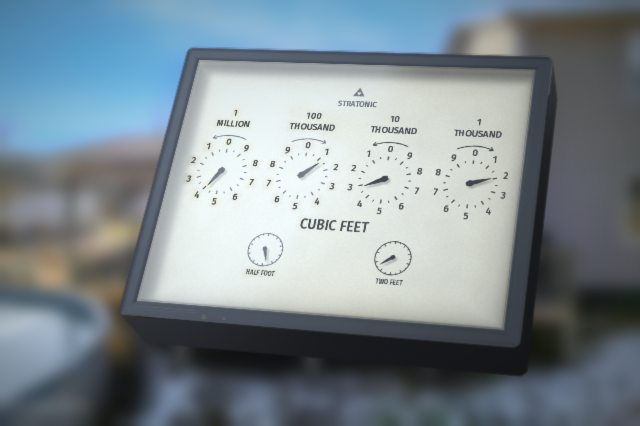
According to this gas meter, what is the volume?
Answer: 413200 ft³
